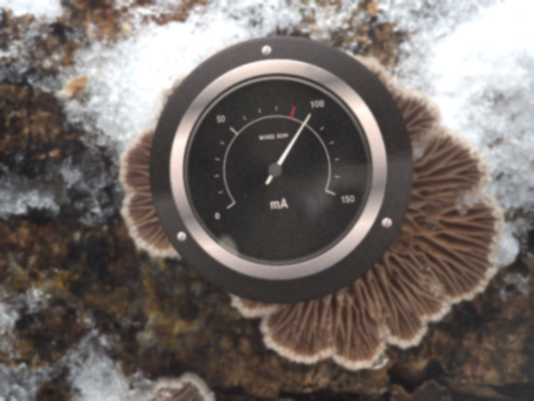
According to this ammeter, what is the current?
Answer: 100 mA
